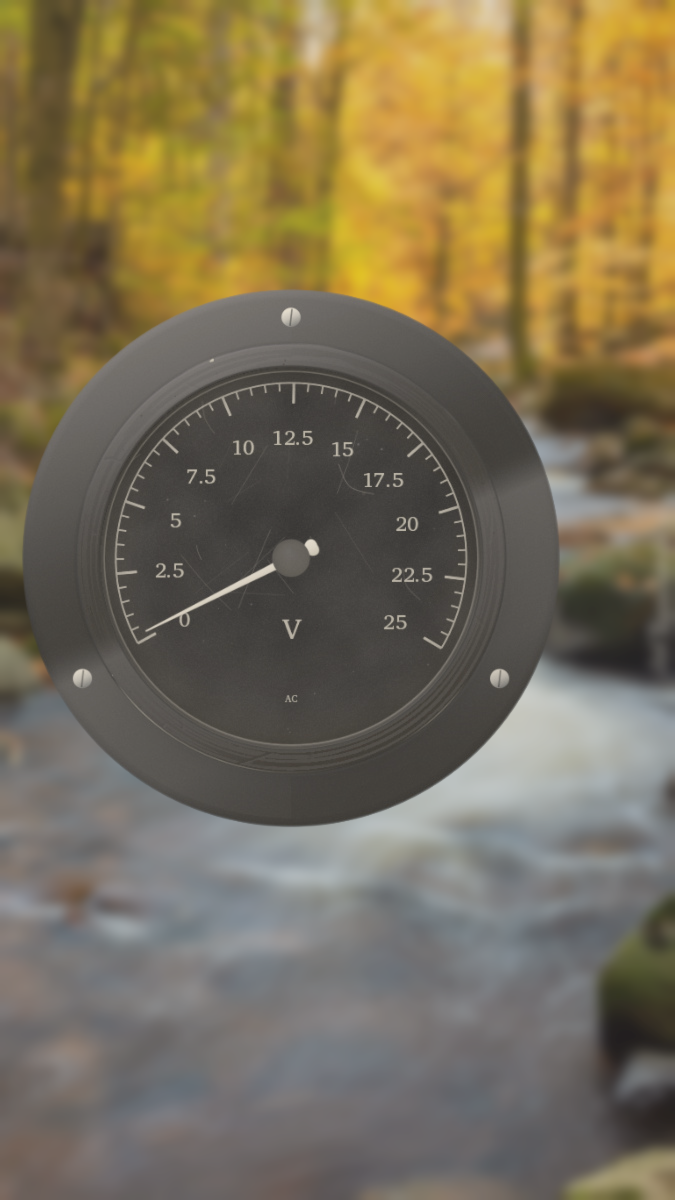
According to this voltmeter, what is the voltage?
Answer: 0.25 V
